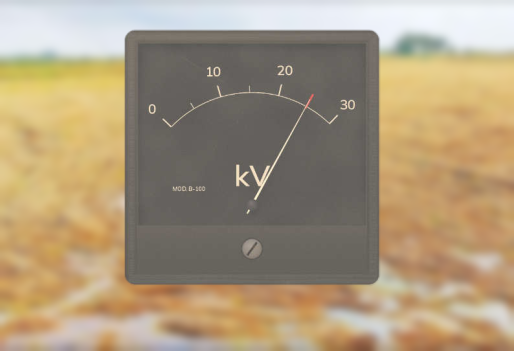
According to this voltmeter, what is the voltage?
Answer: 25 kV
